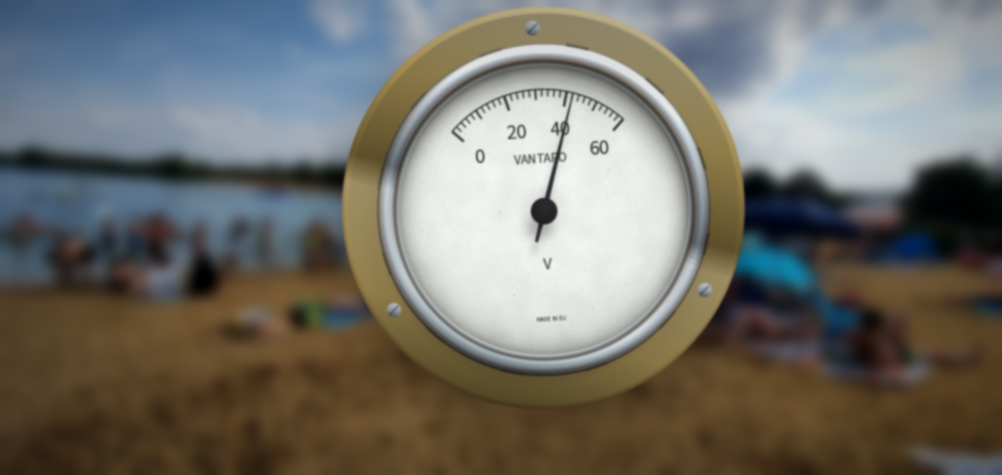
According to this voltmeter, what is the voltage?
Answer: 42 V
